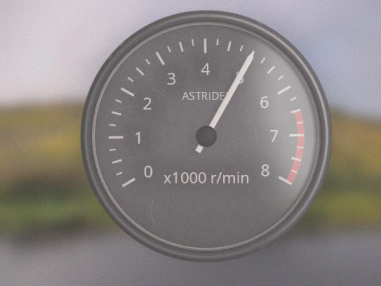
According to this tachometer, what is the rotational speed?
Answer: 5000 rpm
